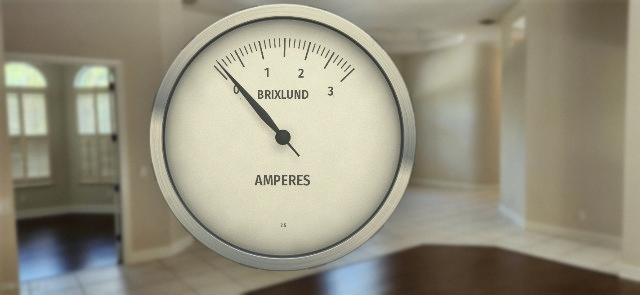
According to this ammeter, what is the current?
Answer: 0.1 A
